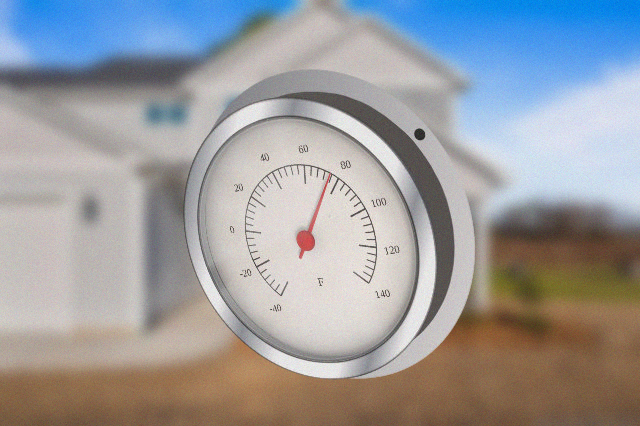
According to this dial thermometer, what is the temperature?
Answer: 76 °F
